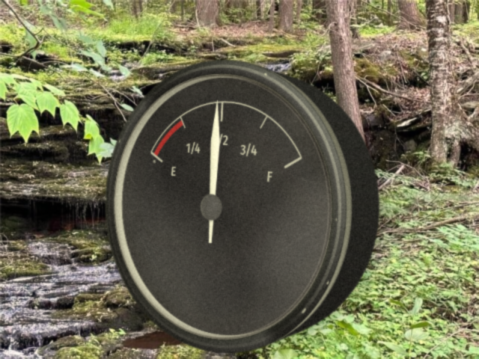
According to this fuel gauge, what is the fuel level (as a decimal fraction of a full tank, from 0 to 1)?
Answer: 0.5
